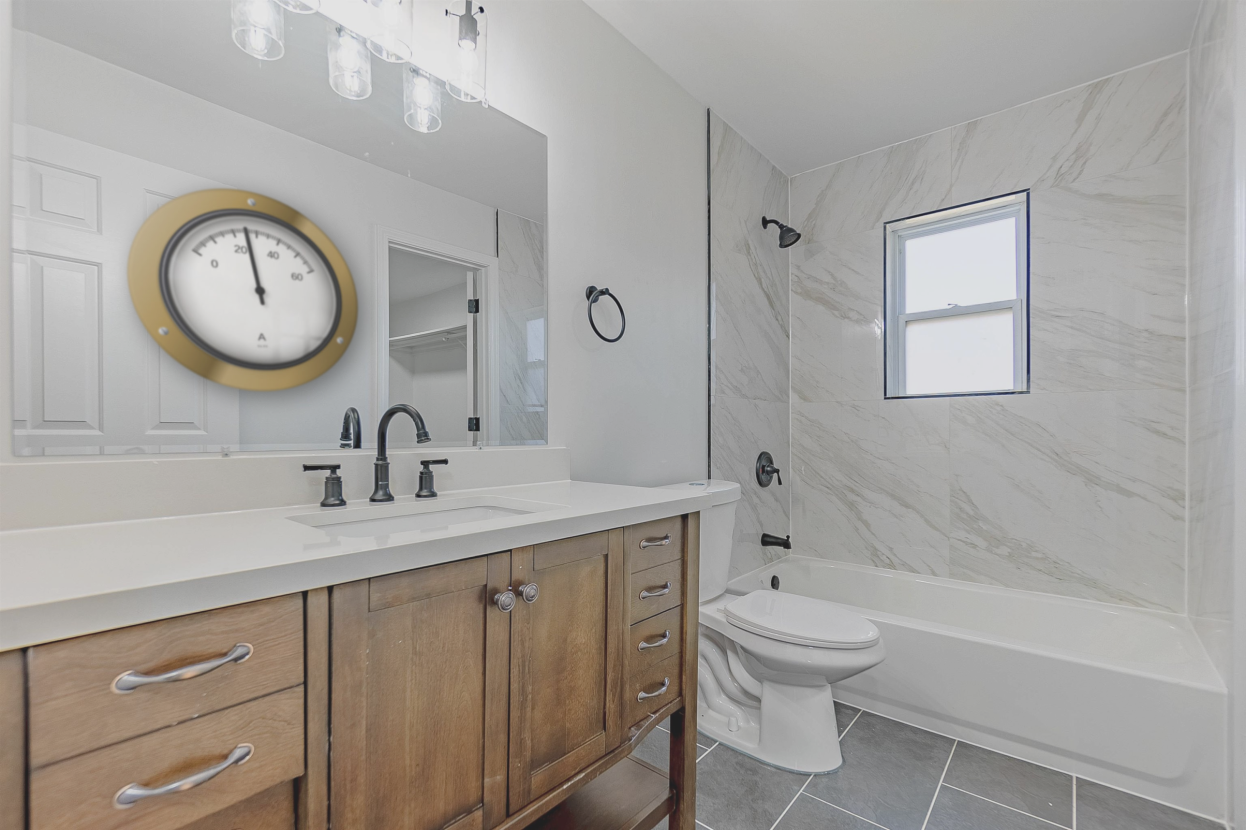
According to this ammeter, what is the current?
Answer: 25 A
